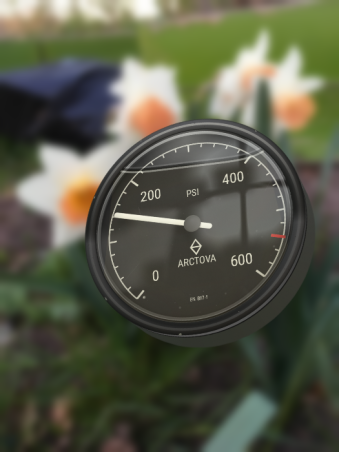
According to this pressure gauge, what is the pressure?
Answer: 140 psi
